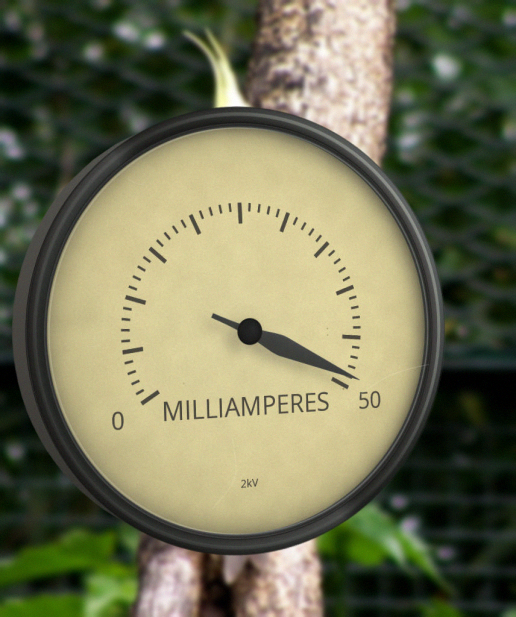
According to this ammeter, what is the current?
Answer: 49 mA
